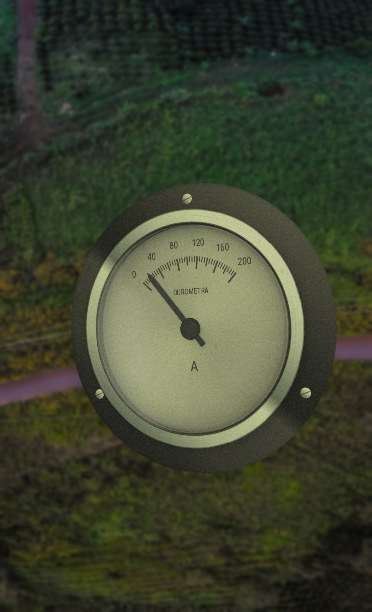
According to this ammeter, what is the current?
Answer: 20 A
